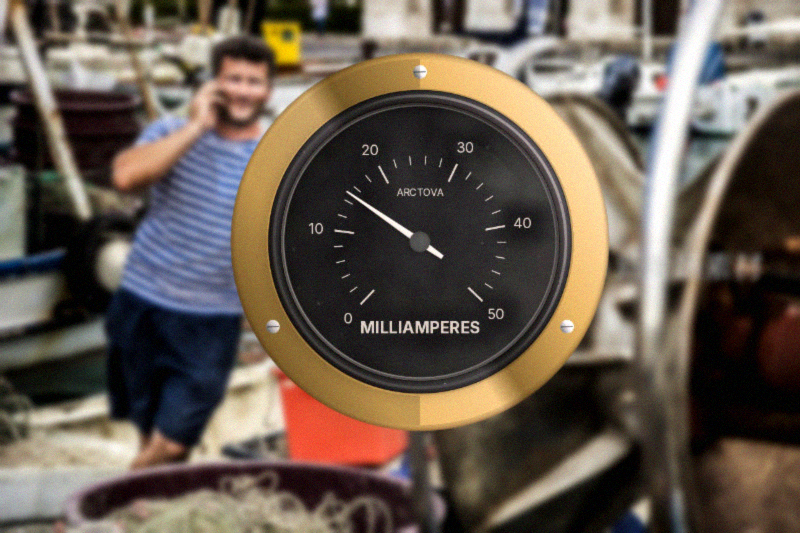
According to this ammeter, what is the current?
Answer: 15 mA
